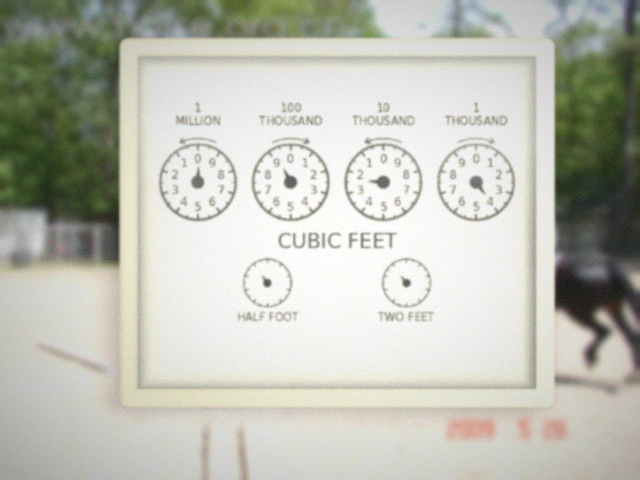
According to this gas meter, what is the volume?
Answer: 992400 ft³
